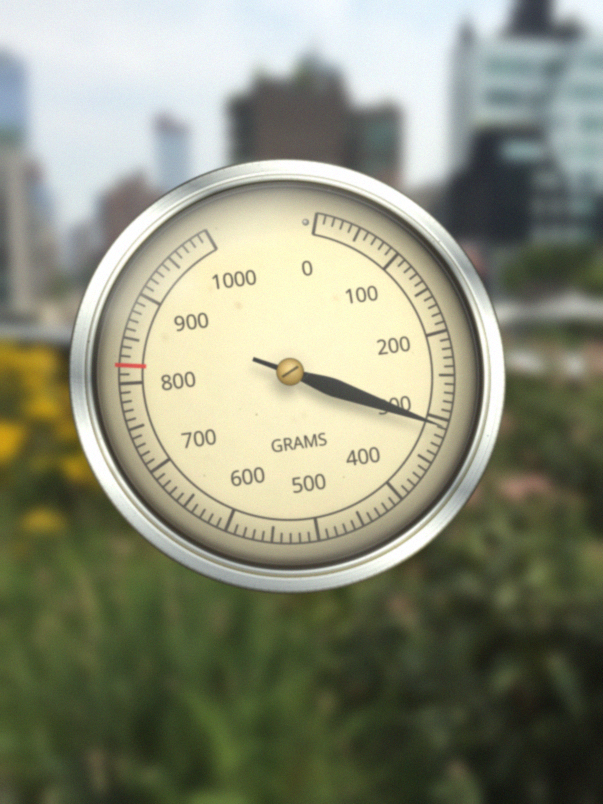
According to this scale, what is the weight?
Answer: 310 g
